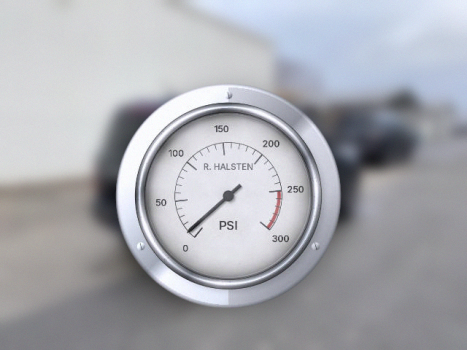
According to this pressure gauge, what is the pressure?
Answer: 10 psi
